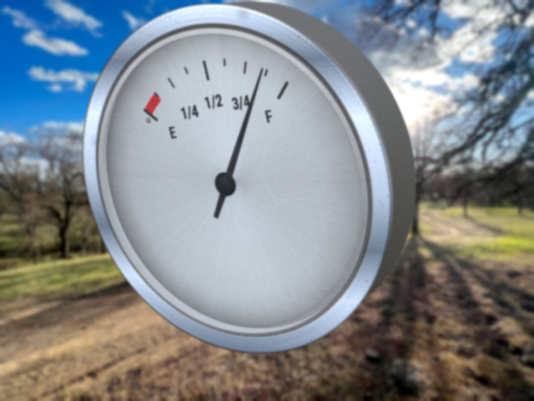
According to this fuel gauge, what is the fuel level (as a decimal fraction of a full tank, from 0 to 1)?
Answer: 0.875
